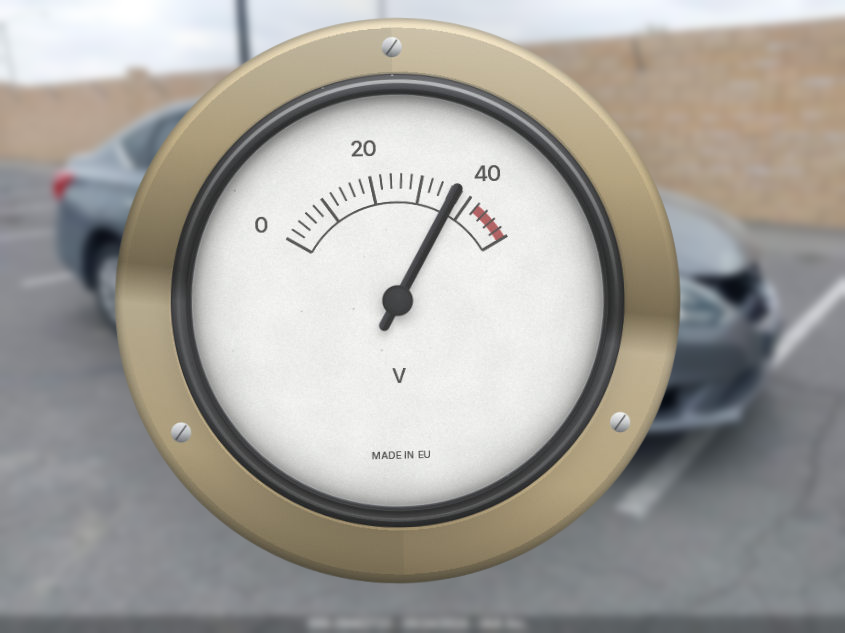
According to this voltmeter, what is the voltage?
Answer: 37 V
